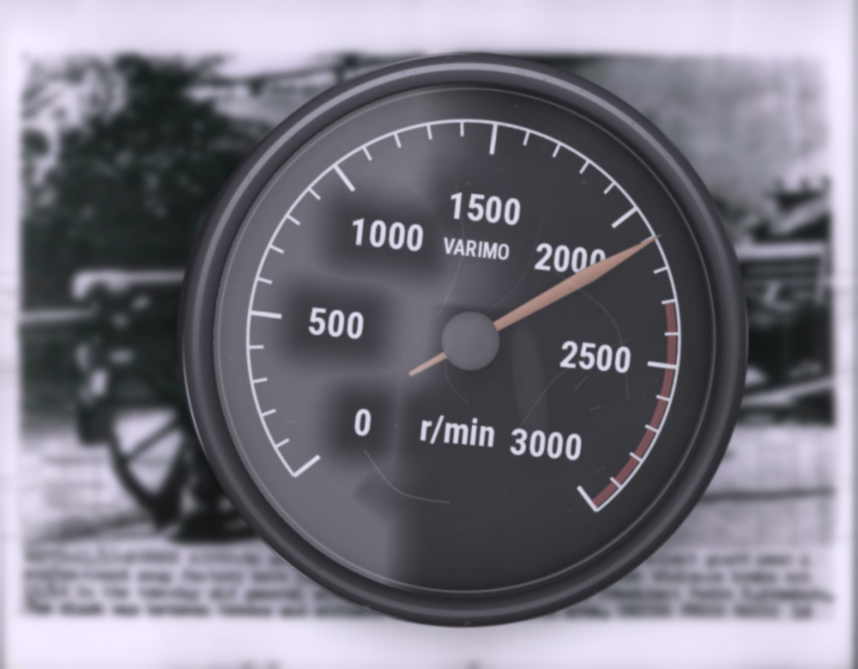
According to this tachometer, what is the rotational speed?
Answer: 2100 rpm
